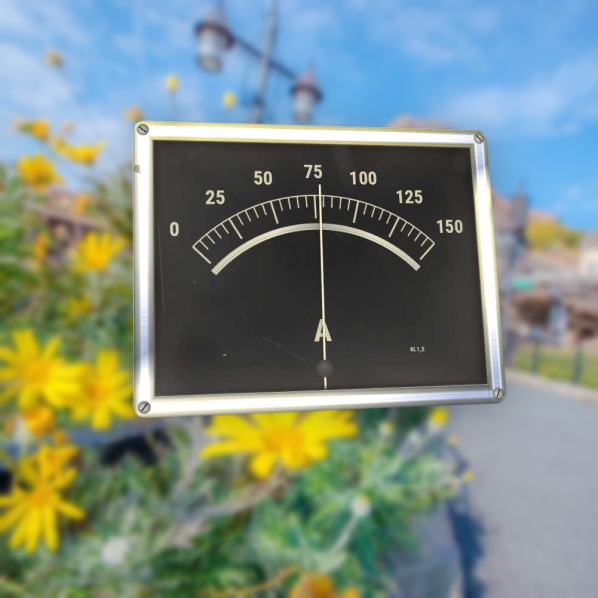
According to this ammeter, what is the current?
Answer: 77.5 A
